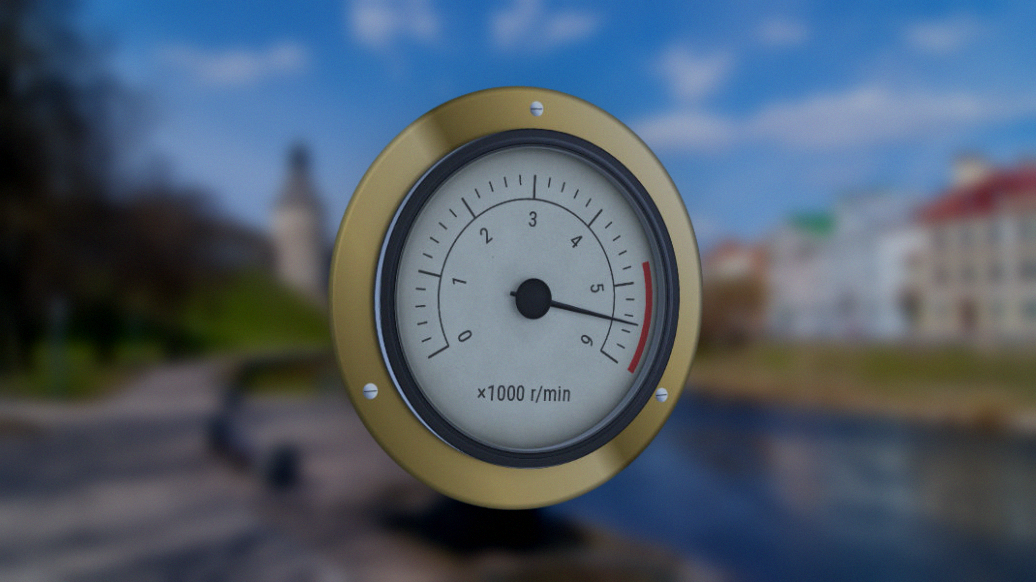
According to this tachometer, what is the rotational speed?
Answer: 5500 rpm
